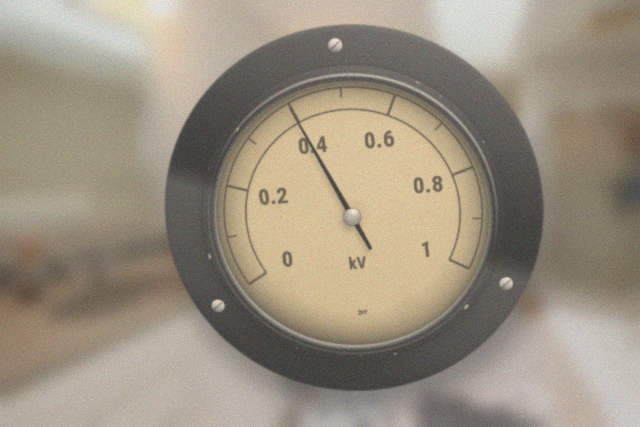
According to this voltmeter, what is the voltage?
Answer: 0.4 kV
